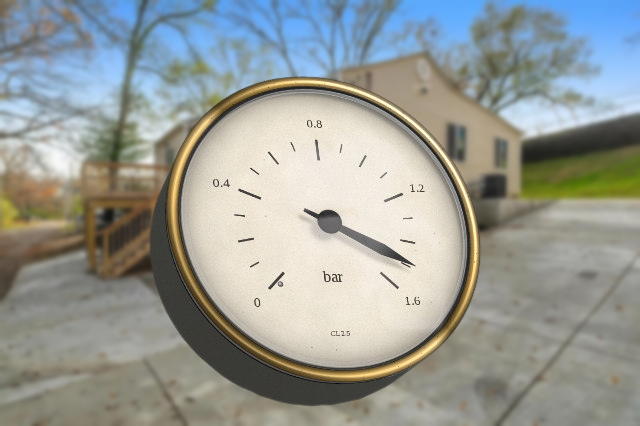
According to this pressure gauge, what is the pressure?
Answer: 1.5 bar
